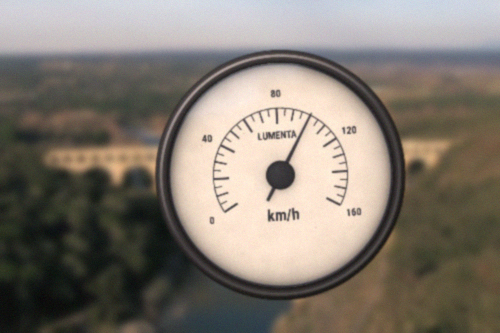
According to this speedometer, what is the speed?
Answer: 100 km/h
